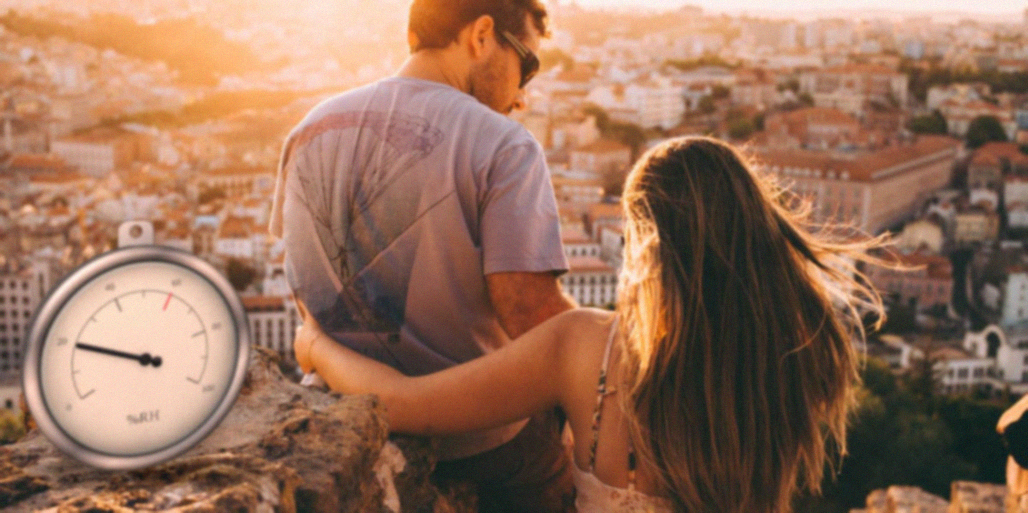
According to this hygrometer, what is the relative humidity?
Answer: 20 %
